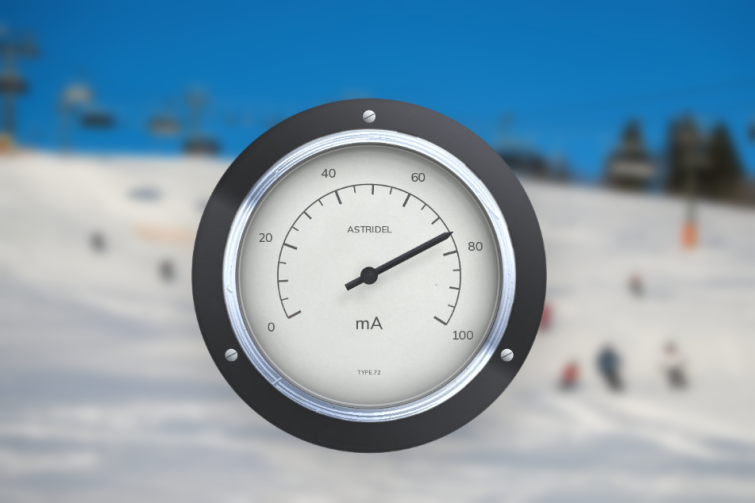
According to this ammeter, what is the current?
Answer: 75 mA
